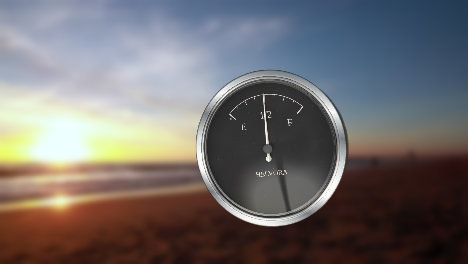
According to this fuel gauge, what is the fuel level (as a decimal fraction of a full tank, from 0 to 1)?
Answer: 0.5
